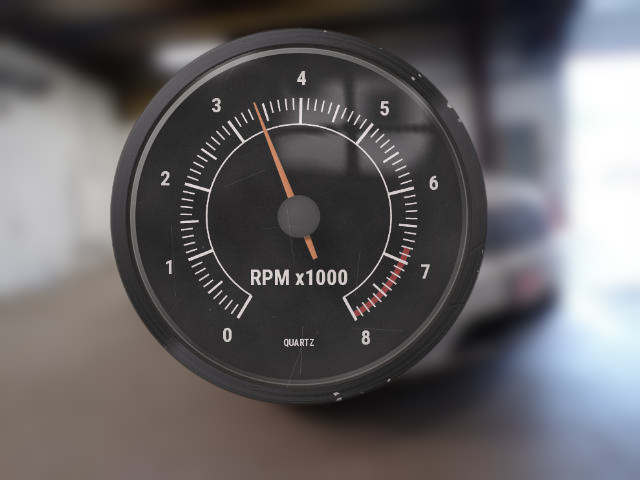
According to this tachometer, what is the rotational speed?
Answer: 3400 rpm
